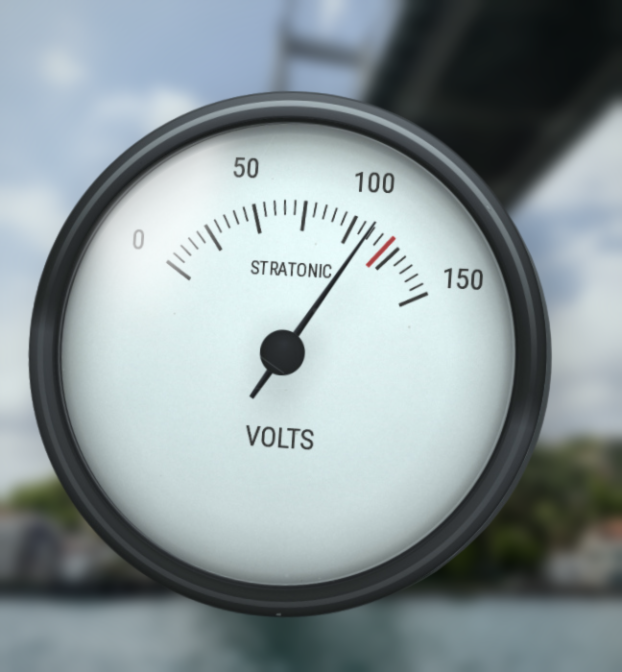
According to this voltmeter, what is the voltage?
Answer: 110 V
